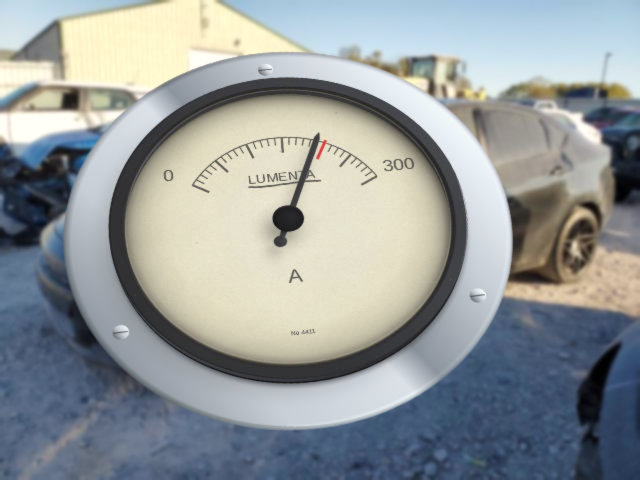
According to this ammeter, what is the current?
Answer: 200 A
